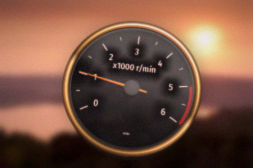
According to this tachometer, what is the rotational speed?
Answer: 1000 rpm
